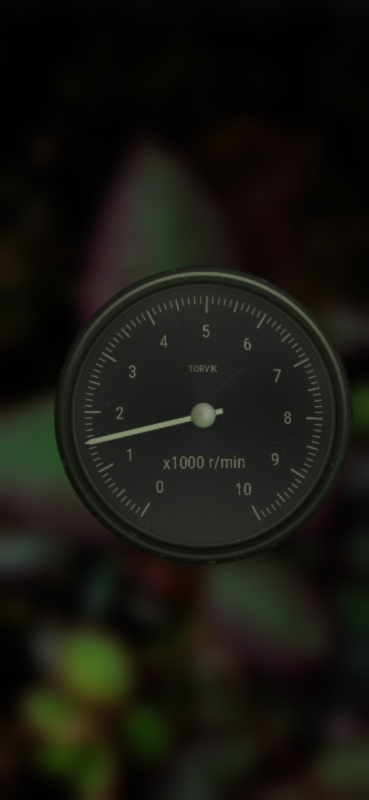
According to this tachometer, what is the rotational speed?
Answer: 1500 rpm
